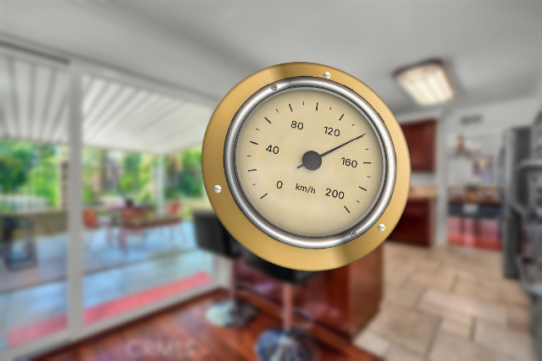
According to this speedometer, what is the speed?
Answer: 140 km/h
